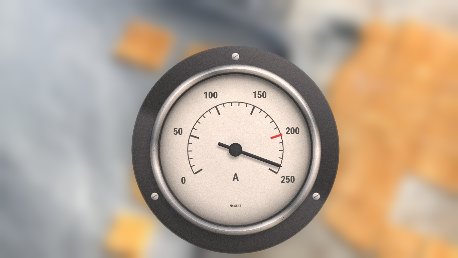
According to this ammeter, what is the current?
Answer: 240 A
